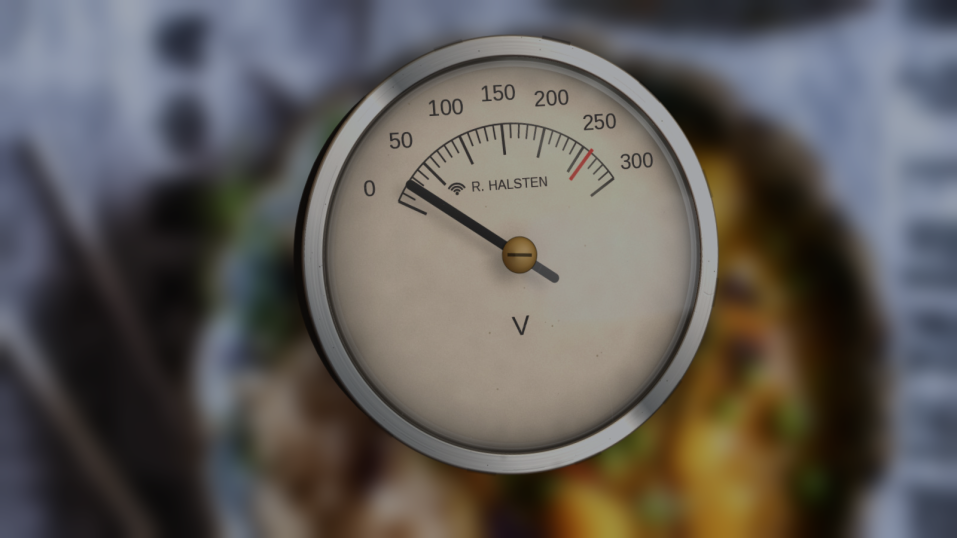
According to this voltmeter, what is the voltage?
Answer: 20 V
